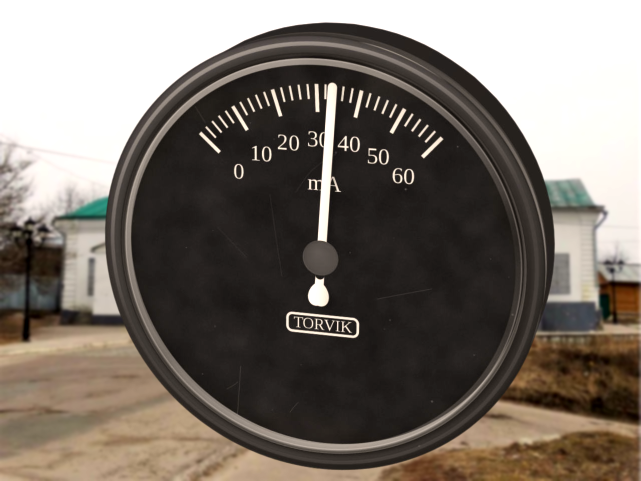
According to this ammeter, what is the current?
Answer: 34 mA
